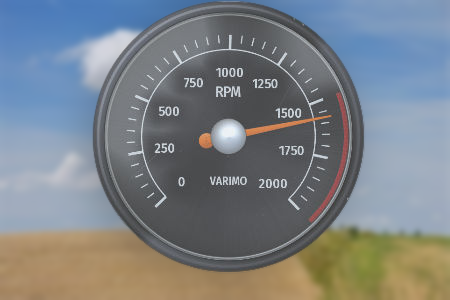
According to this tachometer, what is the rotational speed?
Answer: 1575 rpm
